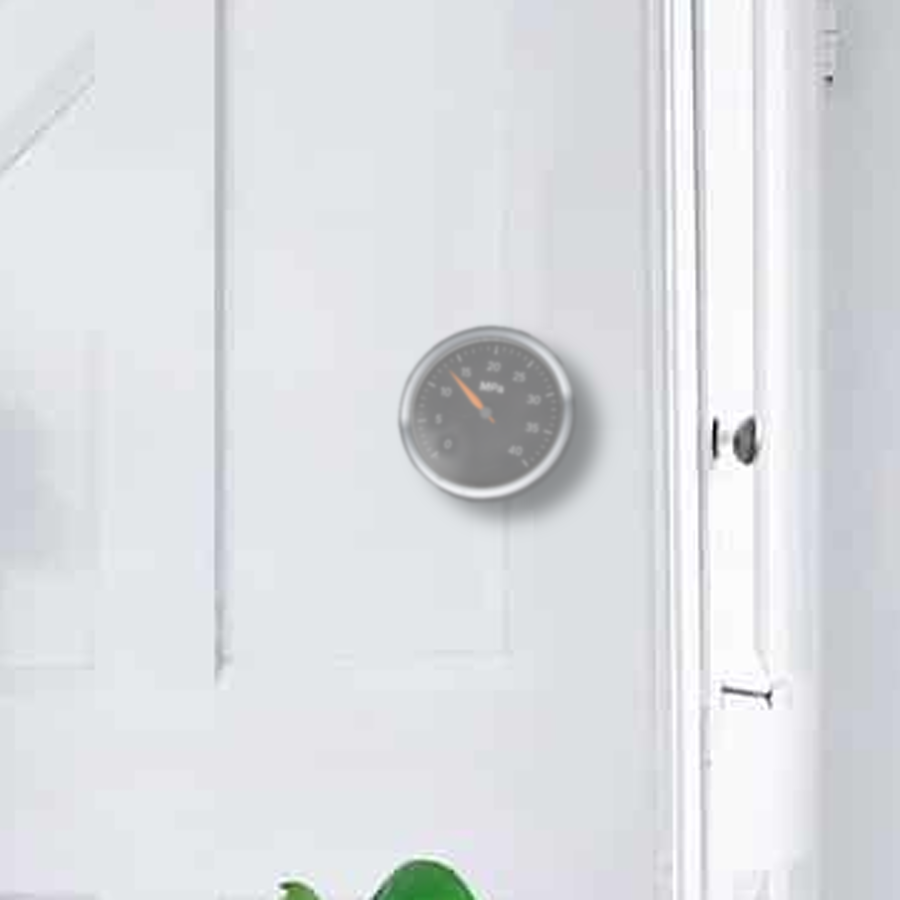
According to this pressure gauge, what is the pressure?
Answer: 13 MPa
